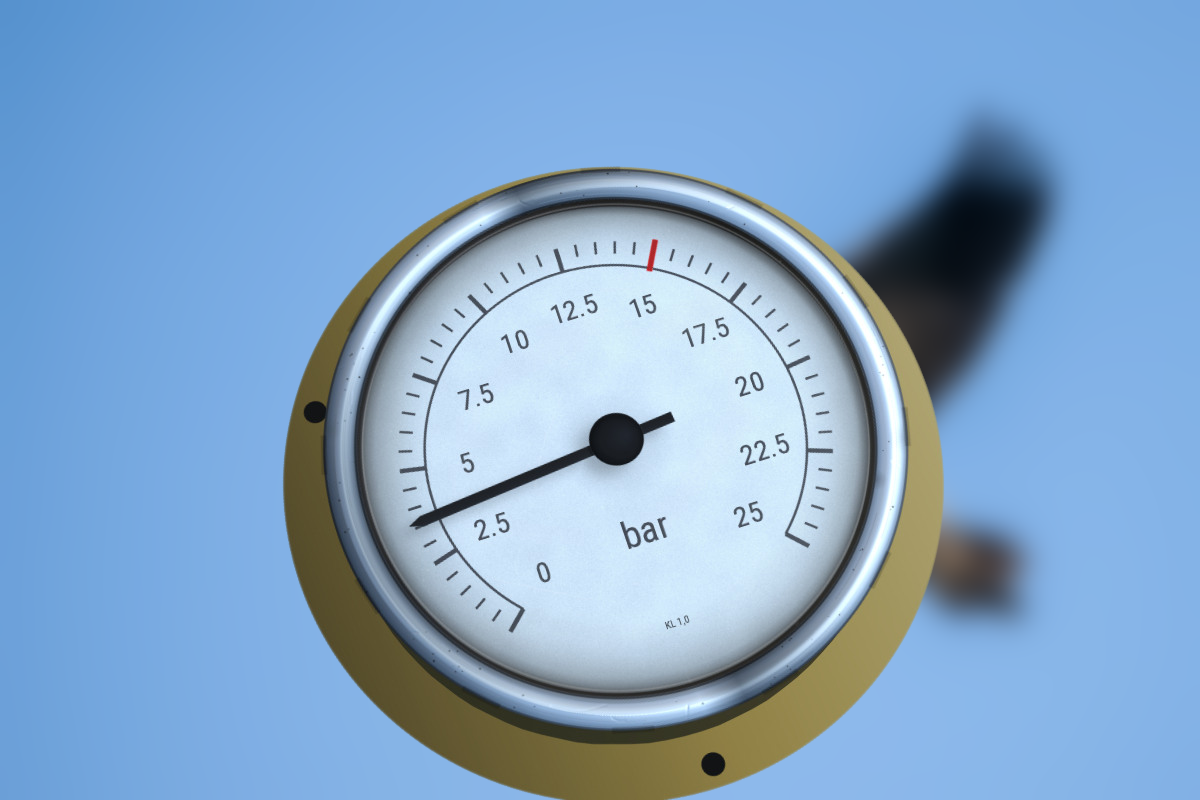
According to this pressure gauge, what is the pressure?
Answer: 3.5 bar
